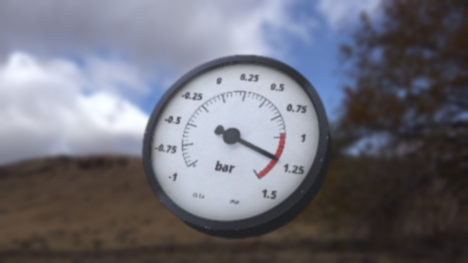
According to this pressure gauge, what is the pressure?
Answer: 1.25 bar
